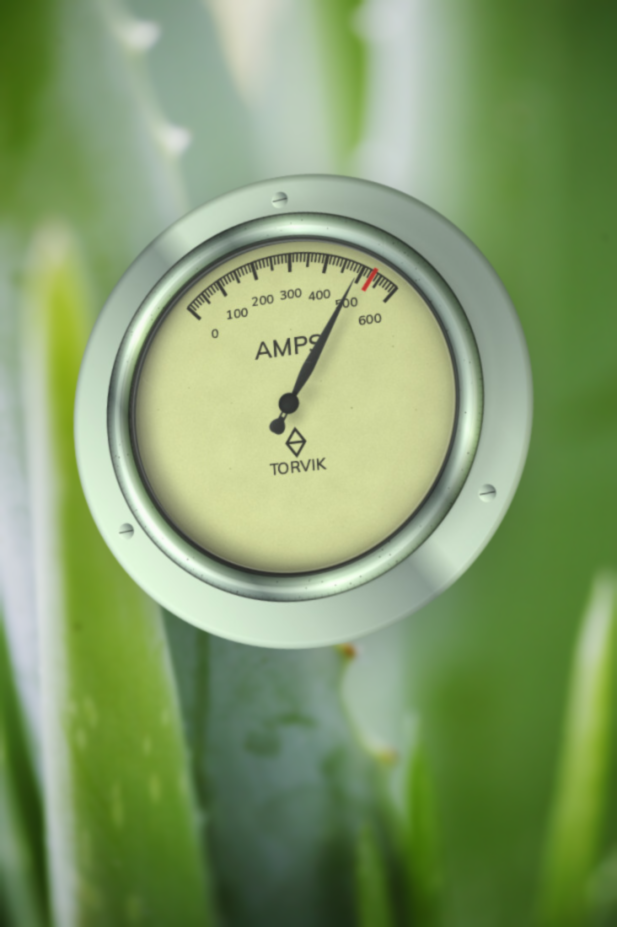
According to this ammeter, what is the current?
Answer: 500 A
